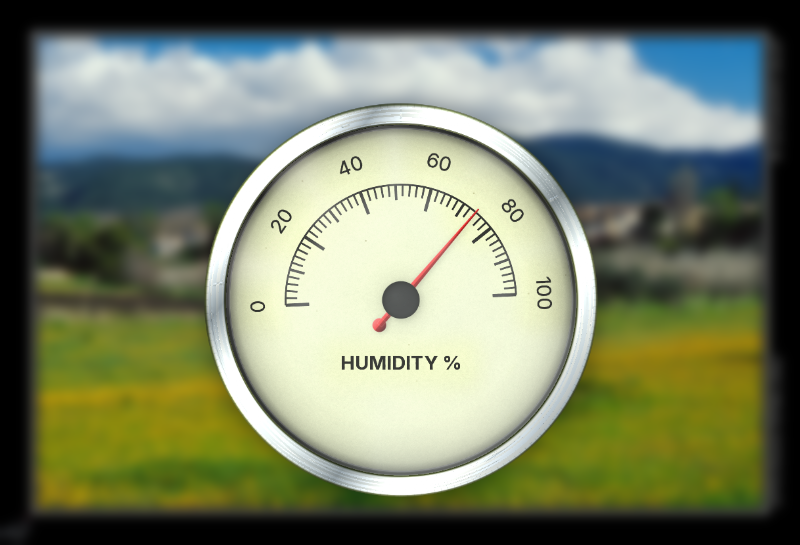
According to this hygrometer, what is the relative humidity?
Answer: 74 %
